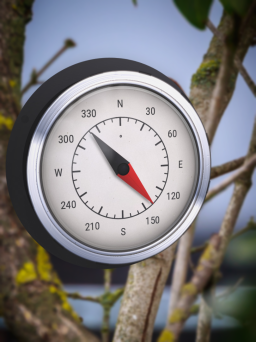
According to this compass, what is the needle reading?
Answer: 140 °
